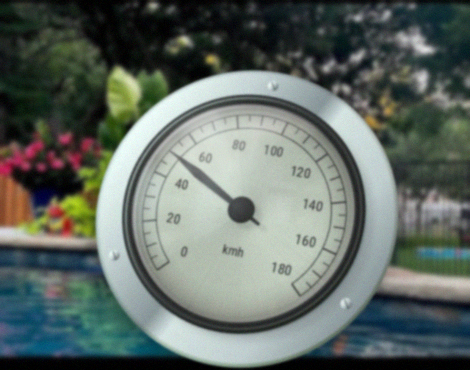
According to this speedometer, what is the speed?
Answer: 50 km/h
